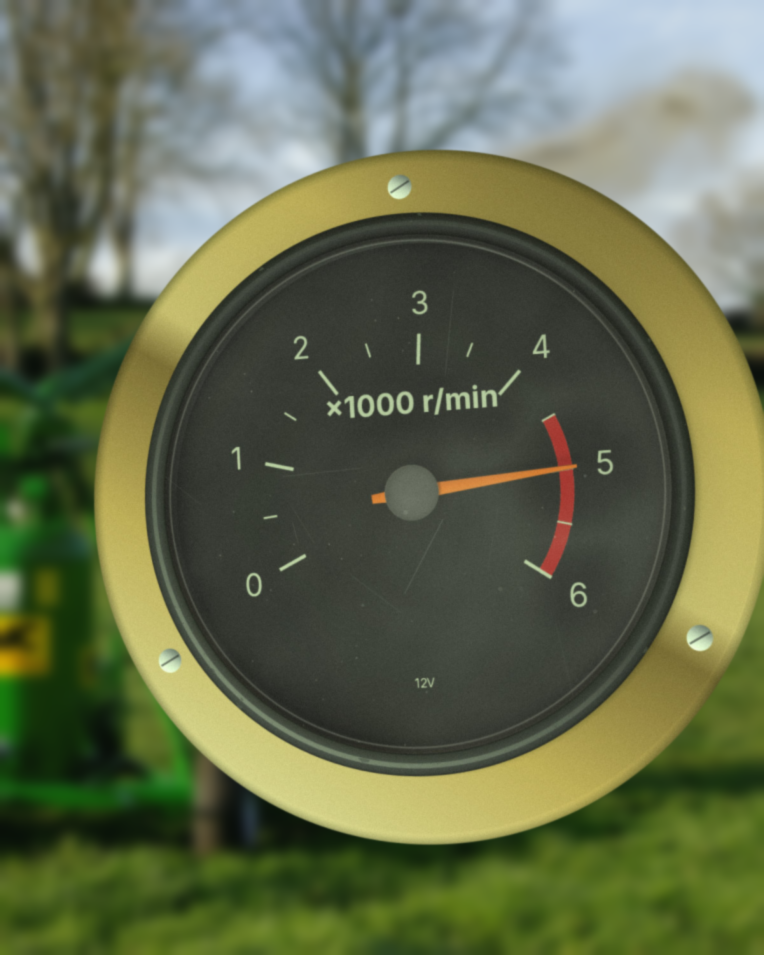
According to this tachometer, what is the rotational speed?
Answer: 5000 rpm
